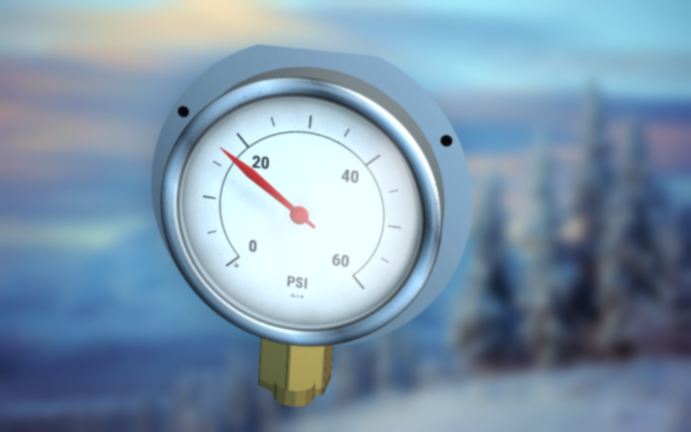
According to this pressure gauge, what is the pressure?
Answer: 17.5 psi
